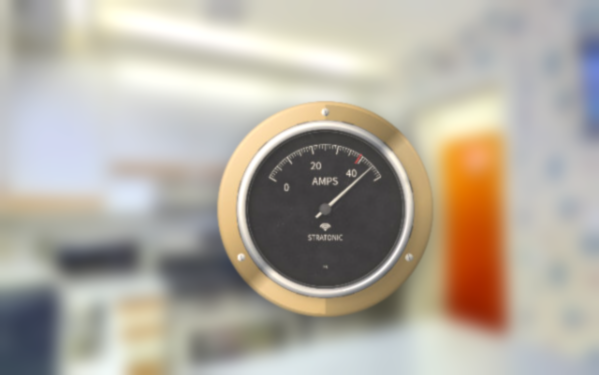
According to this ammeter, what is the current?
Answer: 45 A
